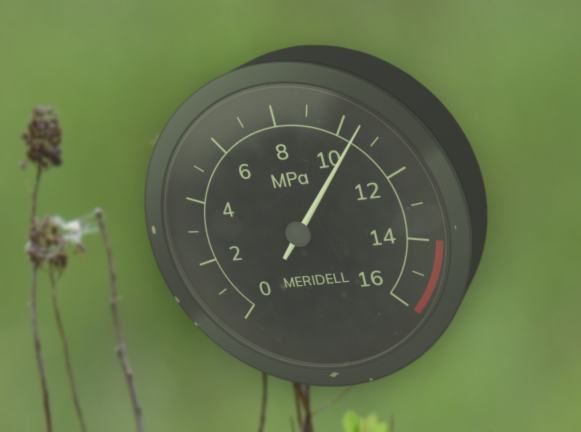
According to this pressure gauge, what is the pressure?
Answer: 10.5 MPa
